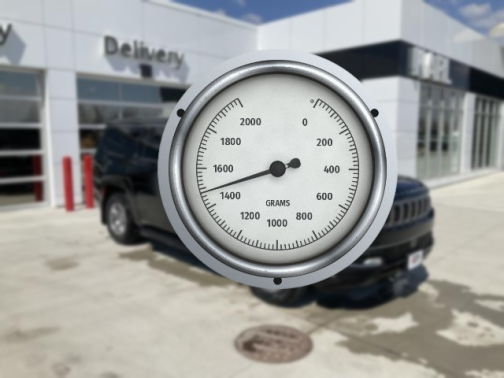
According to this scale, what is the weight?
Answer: 1480 g
